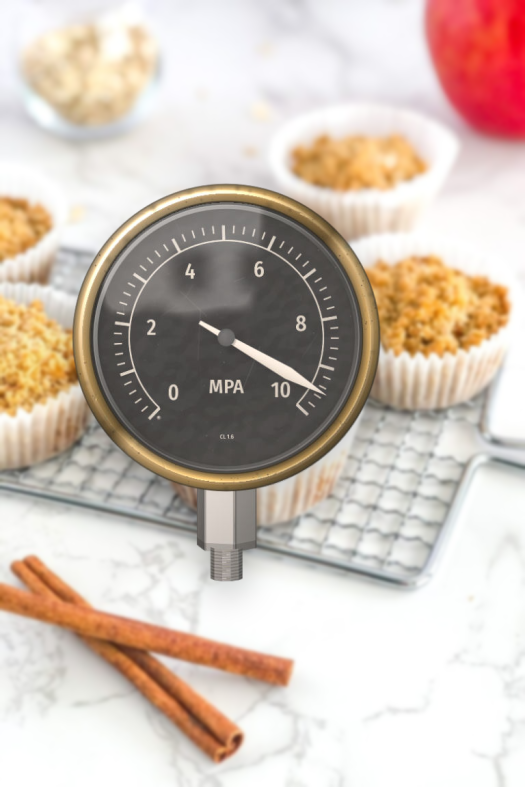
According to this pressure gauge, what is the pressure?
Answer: 9.5 MPa
